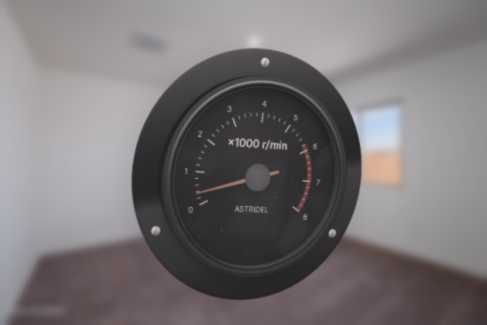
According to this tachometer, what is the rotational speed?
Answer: 400 rpm
